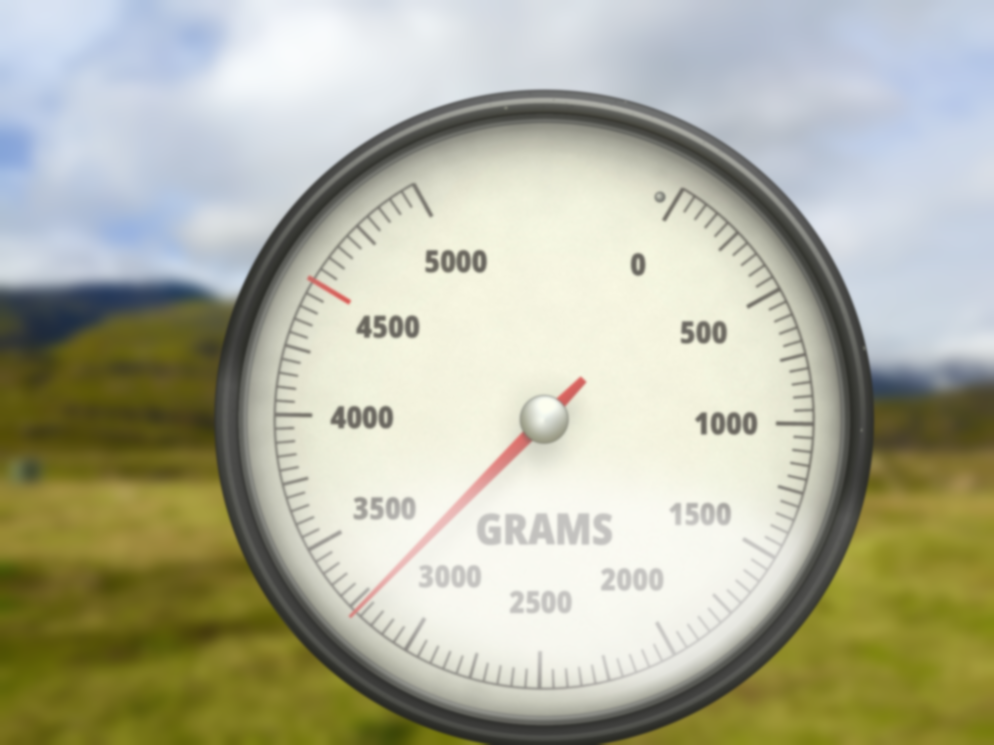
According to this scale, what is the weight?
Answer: 3225 g
